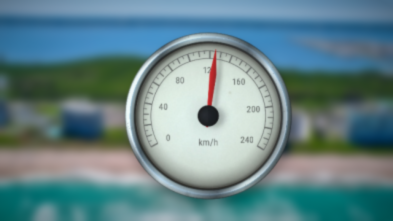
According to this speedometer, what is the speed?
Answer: 125 km/h
